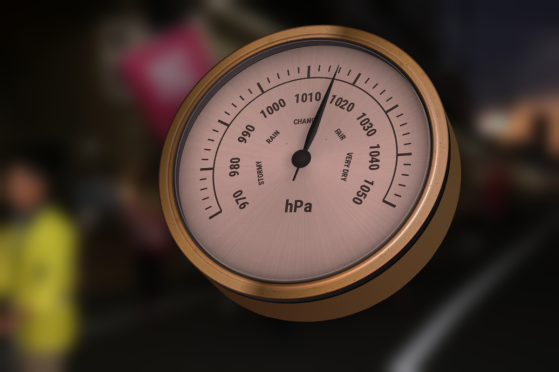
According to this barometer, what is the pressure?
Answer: 1016 hPa
